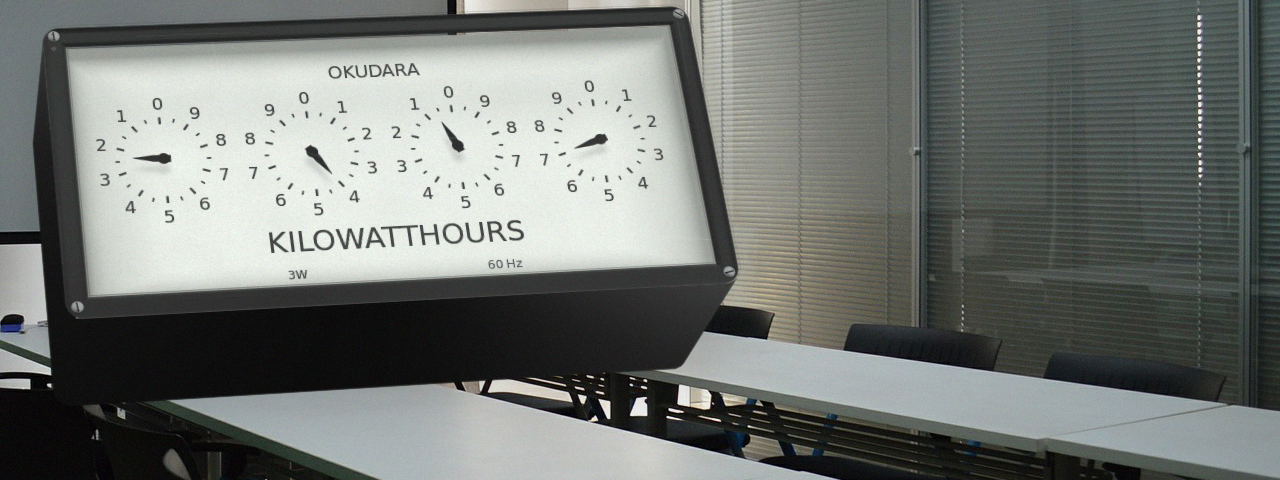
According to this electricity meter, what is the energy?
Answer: 2407 kWh
